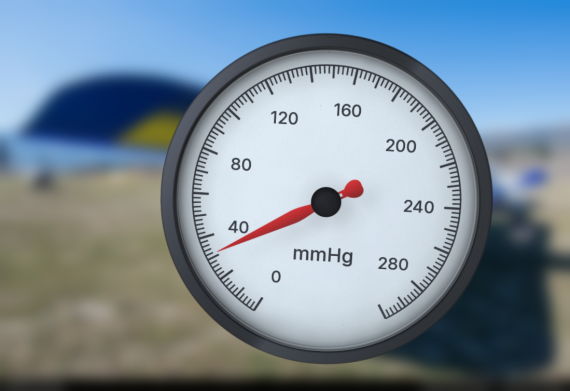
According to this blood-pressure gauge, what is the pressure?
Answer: 32 mmHg
